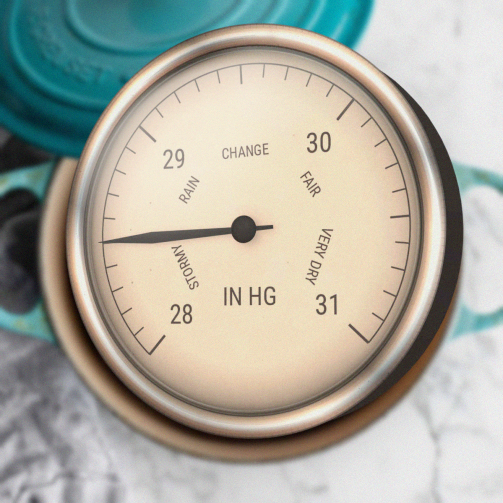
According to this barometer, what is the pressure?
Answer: 28.5 inHg
